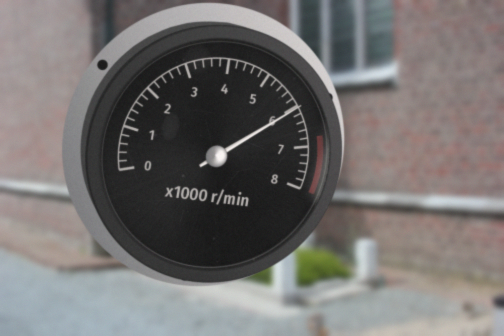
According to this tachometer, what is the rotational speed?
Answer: 6000 rpm
